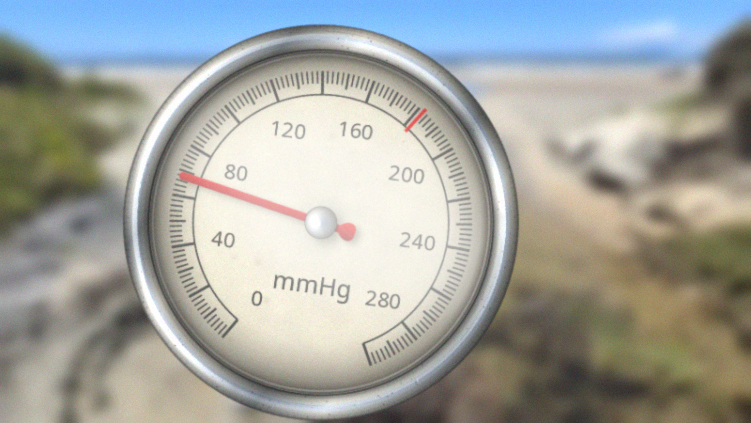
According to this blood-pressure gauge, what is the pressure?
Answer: 68 mmHg
